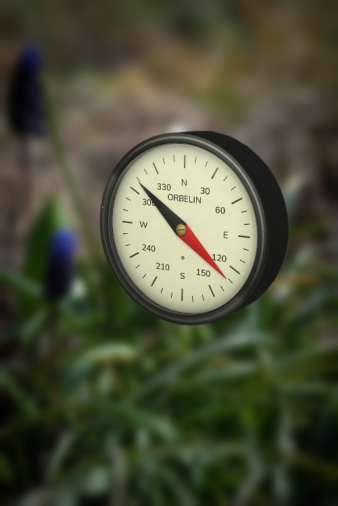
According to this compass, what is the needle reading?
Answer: 130 °
